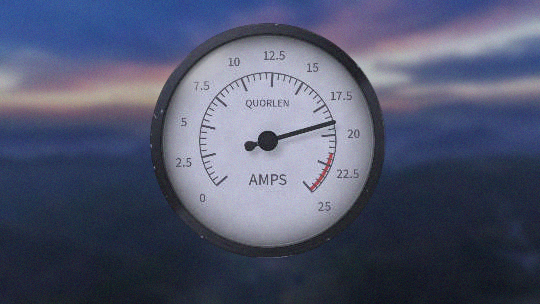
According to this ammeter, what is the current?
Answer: 19 A
